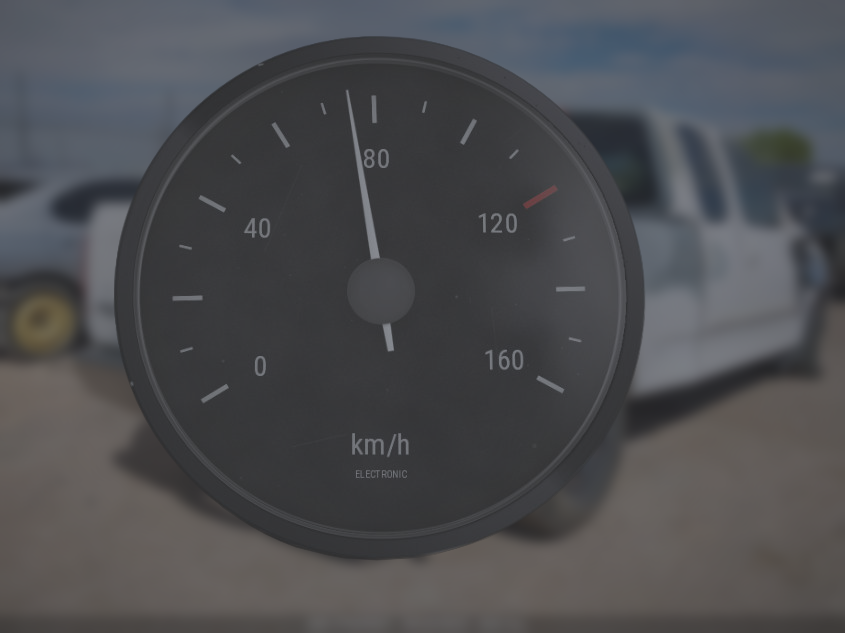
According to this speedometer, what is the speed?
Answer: 75 km/h
